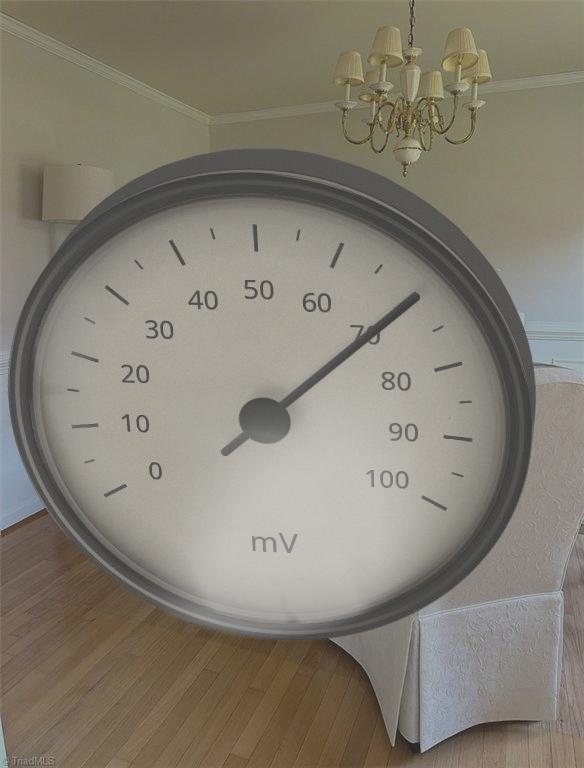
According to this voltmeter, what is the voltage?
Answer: 70 mV
